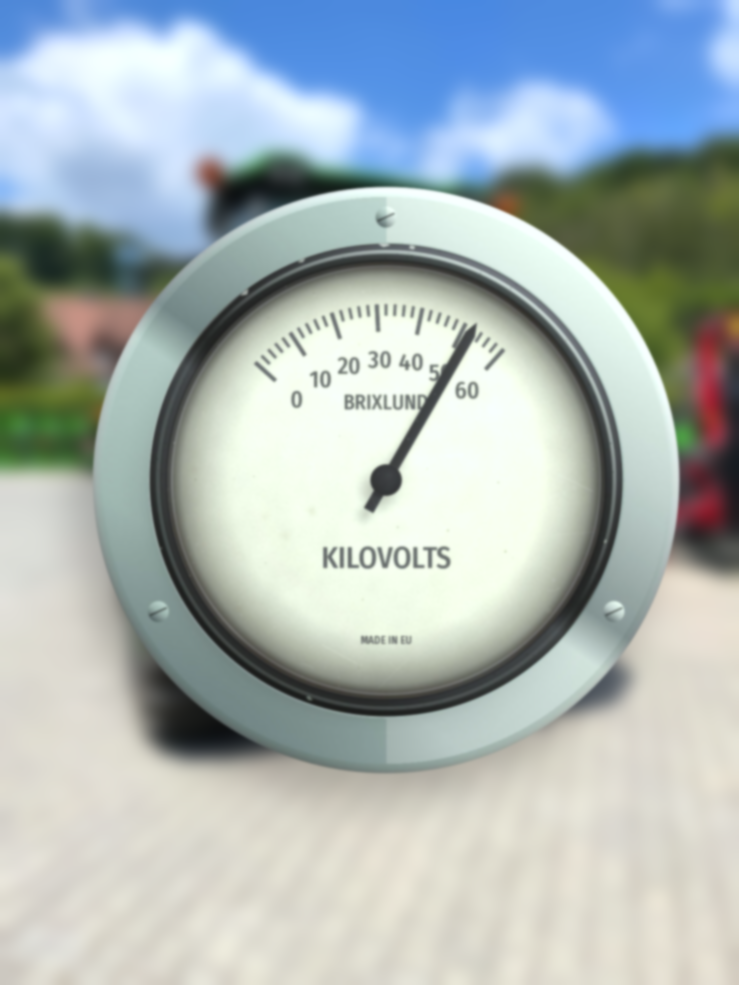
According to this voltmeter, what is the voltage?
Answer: 52 kV
